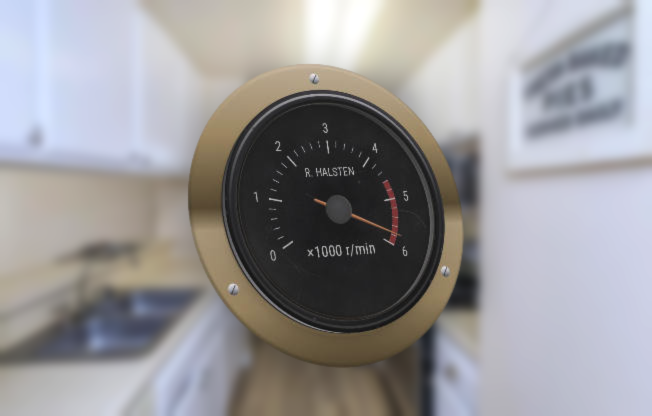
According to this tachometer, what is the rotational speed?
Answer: 5800 rpm
